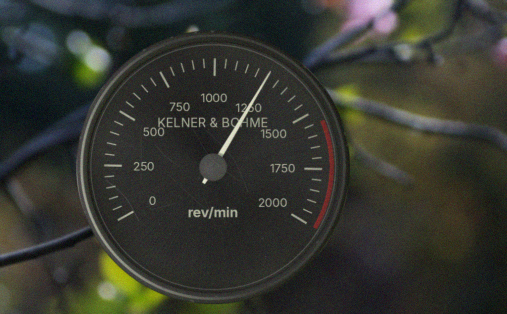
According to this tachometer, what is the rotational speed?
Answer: 1250 rpm
